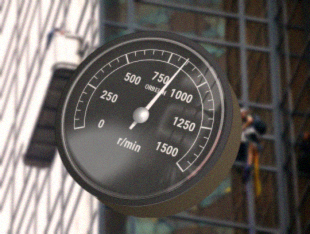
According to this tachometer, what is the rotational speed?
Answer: 850 rpm
